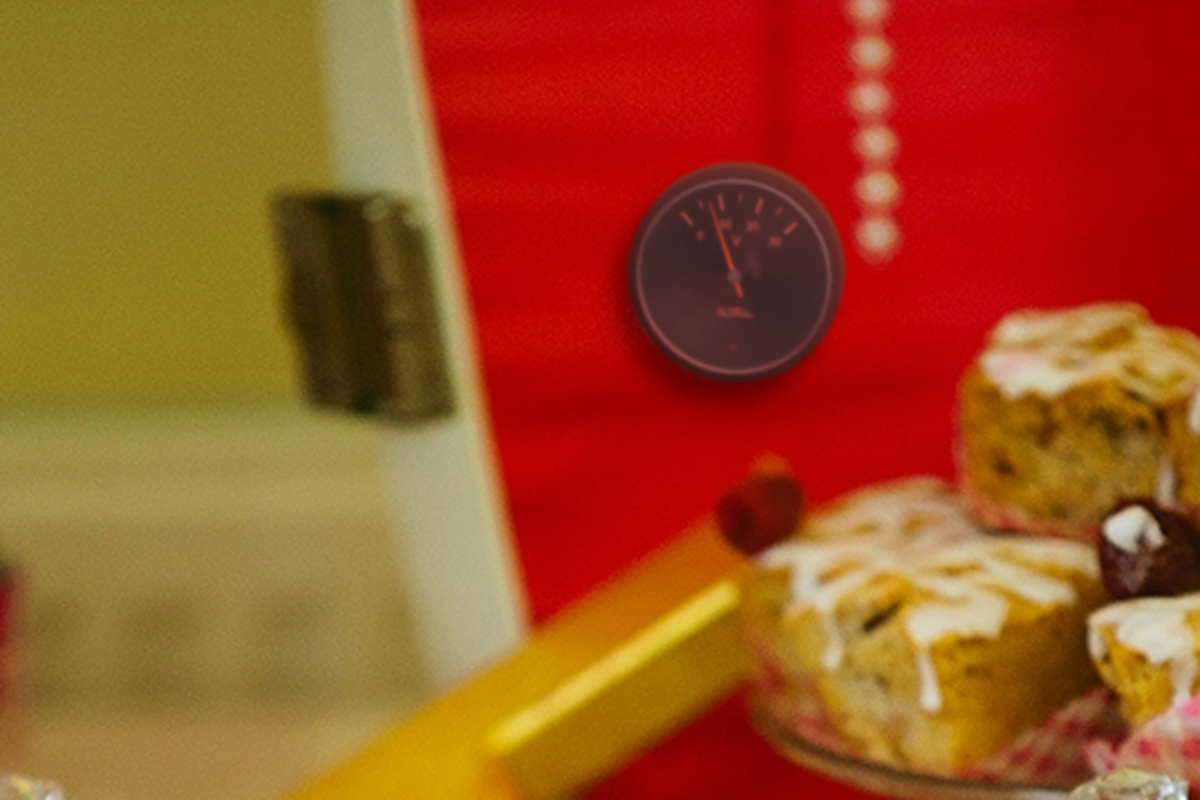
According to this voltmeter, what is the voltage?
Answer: 7.5 V
